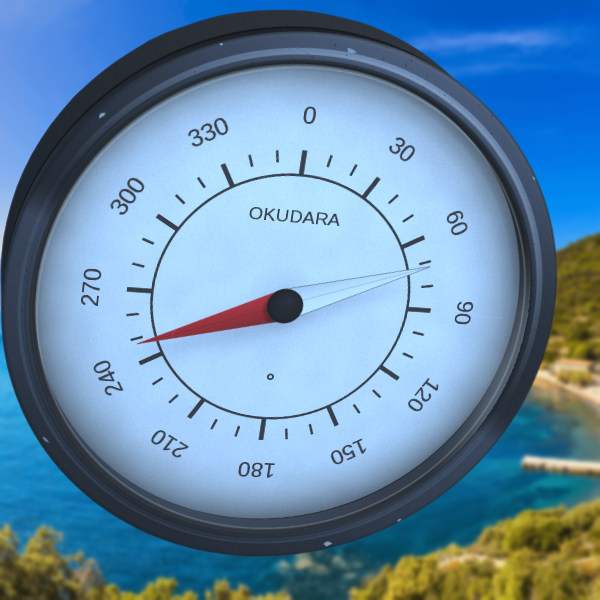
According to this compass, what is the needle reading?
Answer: 250 °
